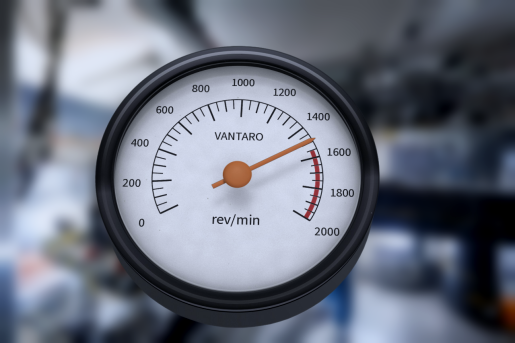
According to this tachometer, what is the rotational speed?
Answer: 1500 rpm
